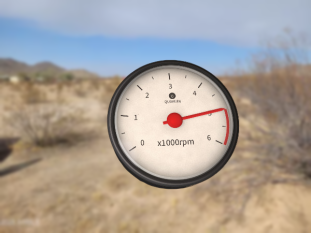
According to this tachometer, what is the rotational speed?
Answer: 5000 rpm
